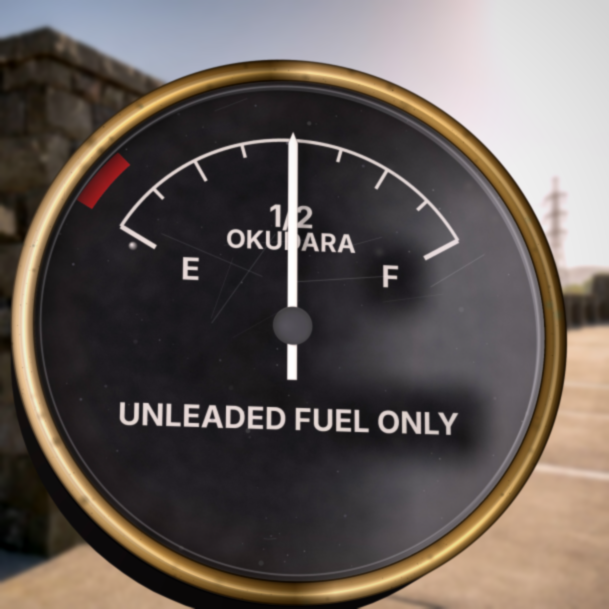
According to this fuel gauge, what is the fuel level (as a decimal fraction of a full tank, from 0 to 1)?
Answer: 0.5
